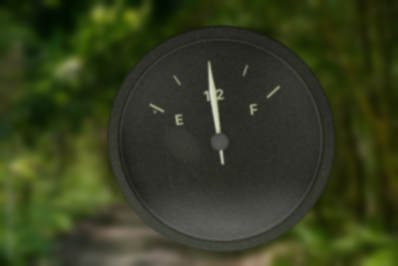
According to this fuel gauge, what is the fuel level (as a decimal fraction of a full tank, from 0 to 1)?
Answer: 0.5
